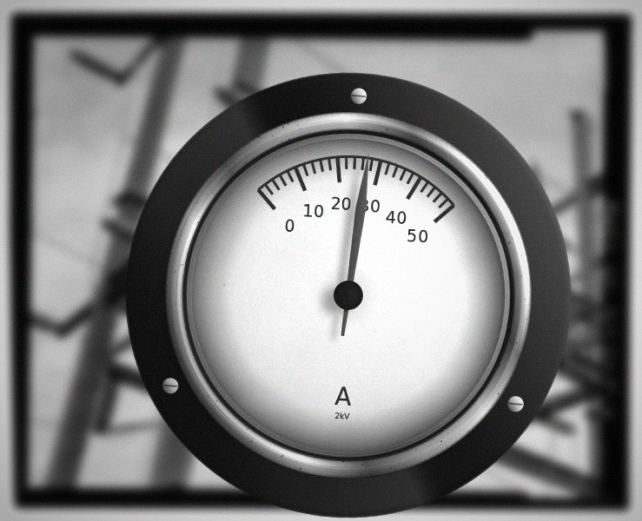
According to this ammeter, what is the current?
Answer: 27 A
